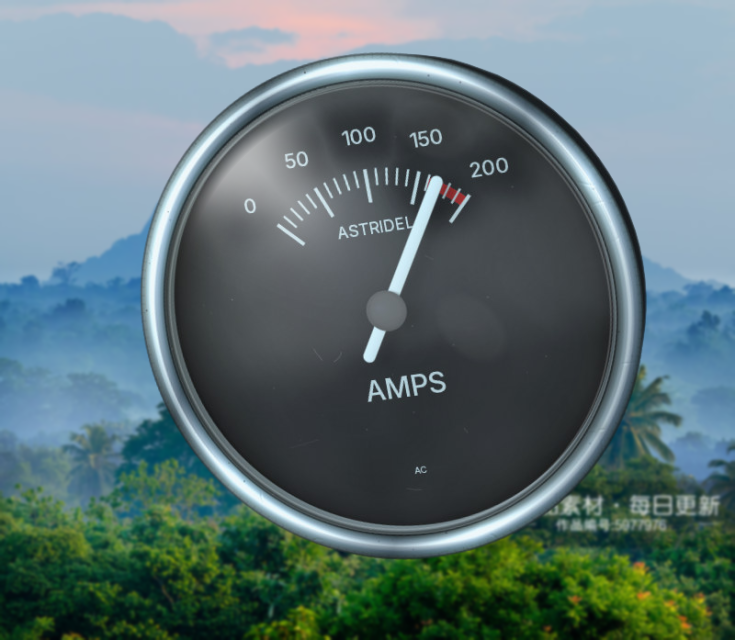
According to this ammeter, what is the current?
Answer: 170 A
